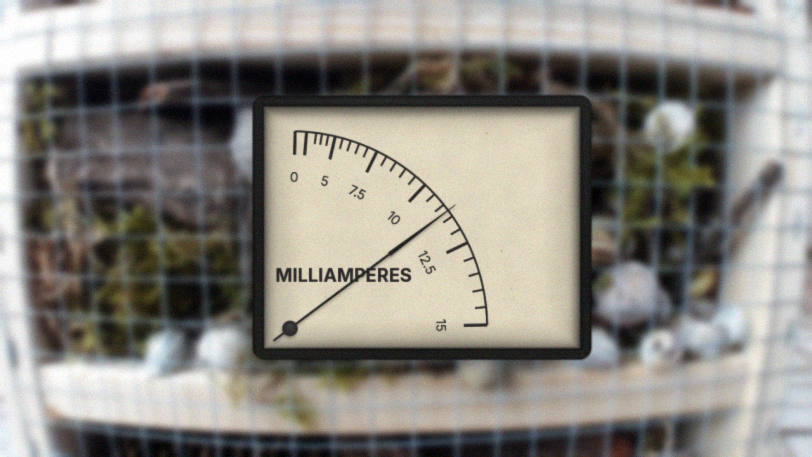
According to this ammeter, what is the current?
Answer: 11.25 mA
